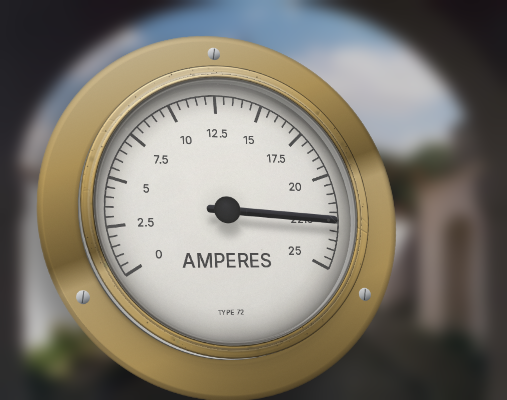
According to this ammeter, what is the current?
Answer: 22.5 A
